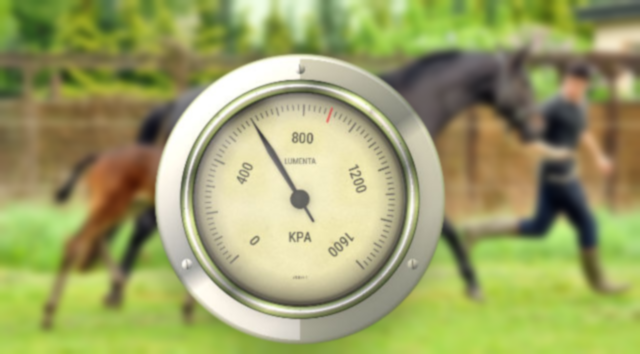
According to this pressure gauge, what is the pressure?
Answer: 600 kPa
